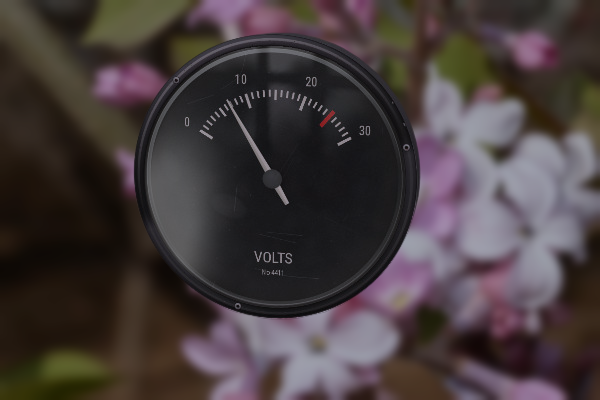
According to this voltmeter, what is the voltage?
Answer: 7 V
